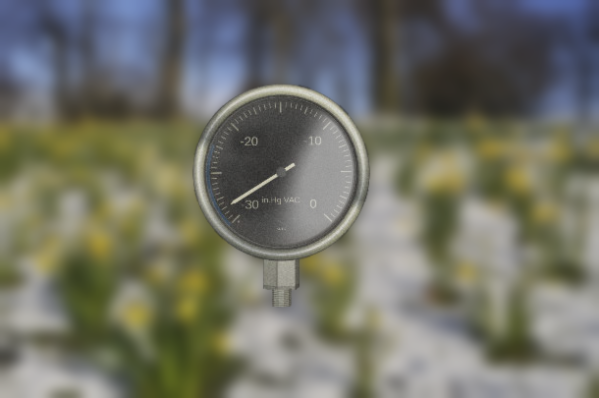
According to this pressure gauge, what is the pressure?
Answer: -28.5 inHg
